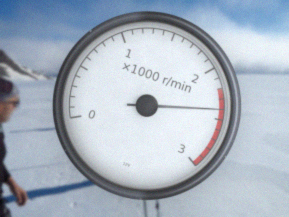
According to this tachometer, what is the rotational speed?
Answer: 2400 rpm
